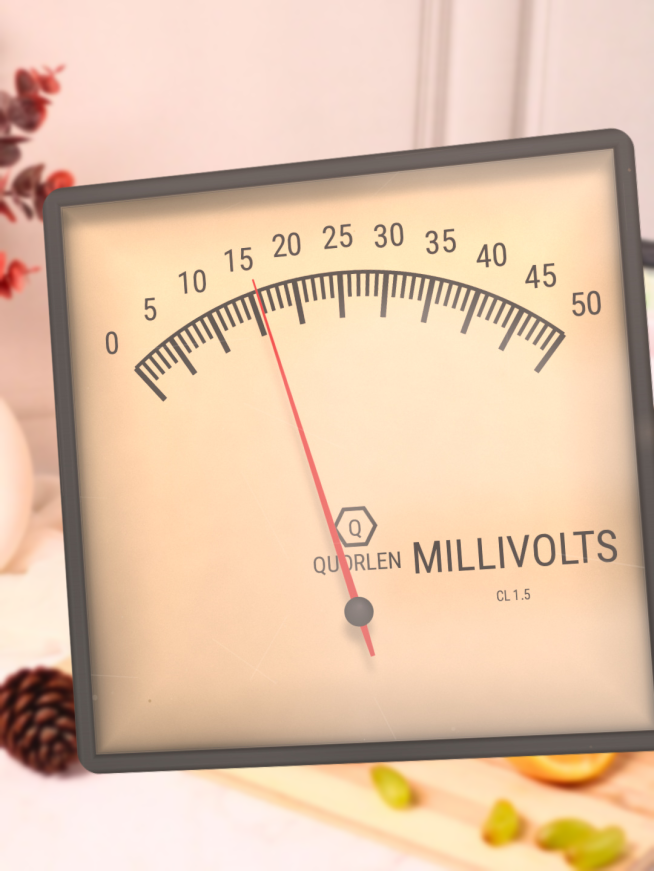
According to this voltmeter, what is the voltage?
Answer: 16 mV
